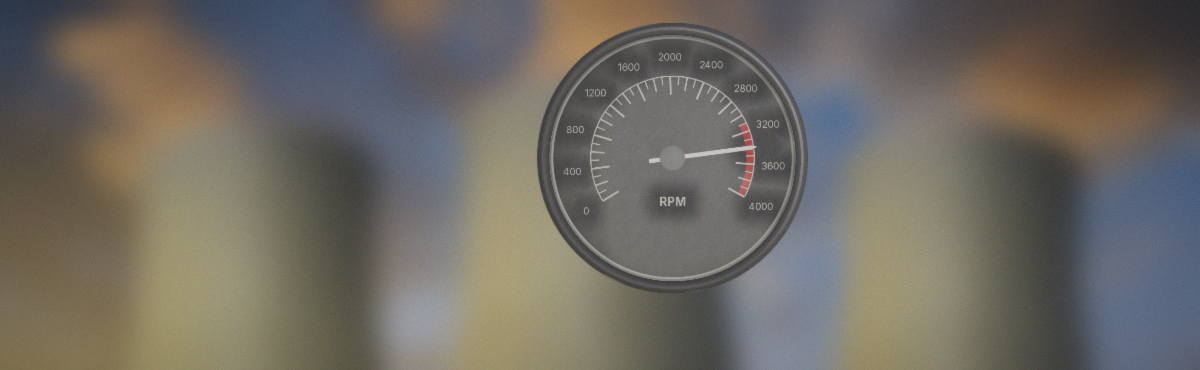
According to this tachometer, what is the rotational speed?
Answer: 3400 rpm
